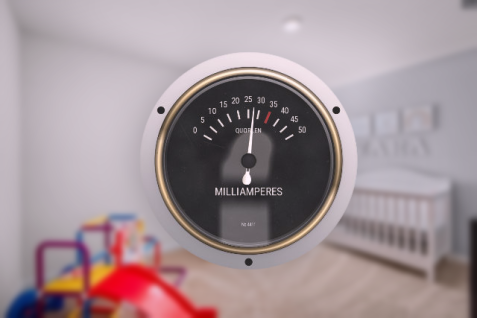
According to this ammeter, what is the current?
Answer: 27.5 mA
